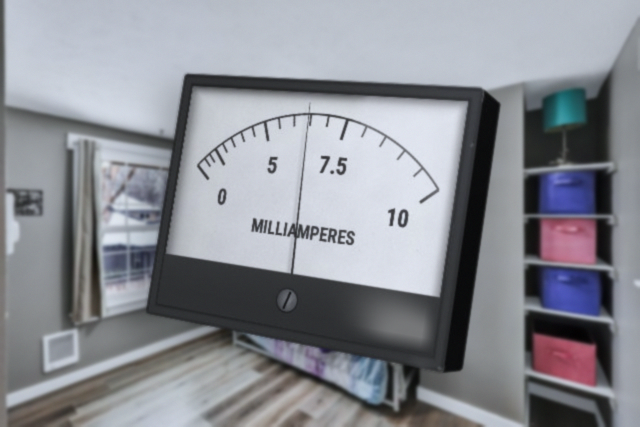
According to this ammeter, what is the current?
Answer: 6.5 mA
